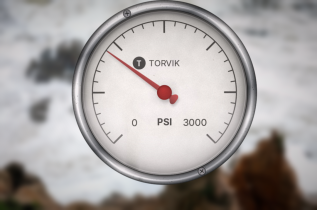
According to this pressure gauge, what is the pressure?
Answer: 900 psi
